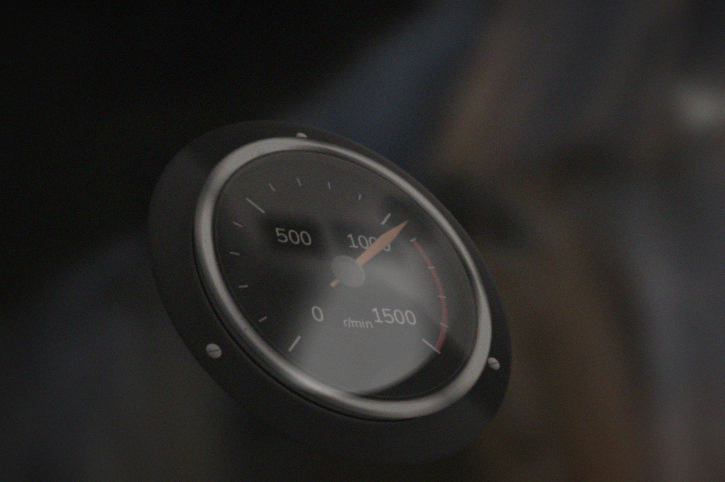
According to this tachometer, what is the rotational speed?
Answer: 1050 rpm
